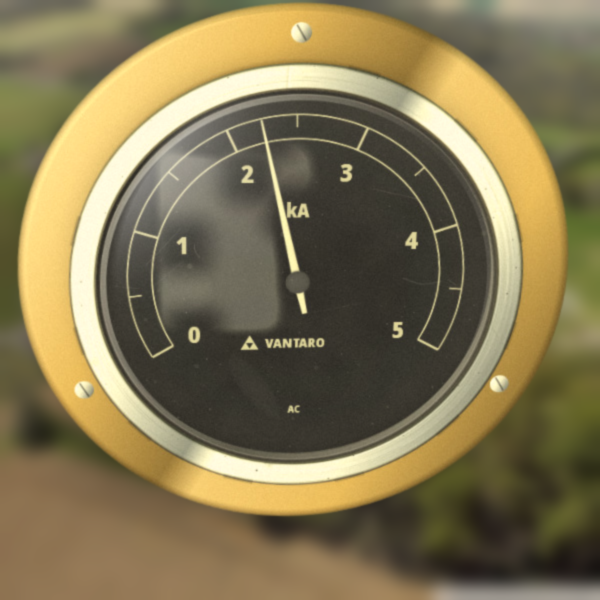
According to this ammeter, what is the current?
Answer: 2.25 kA
